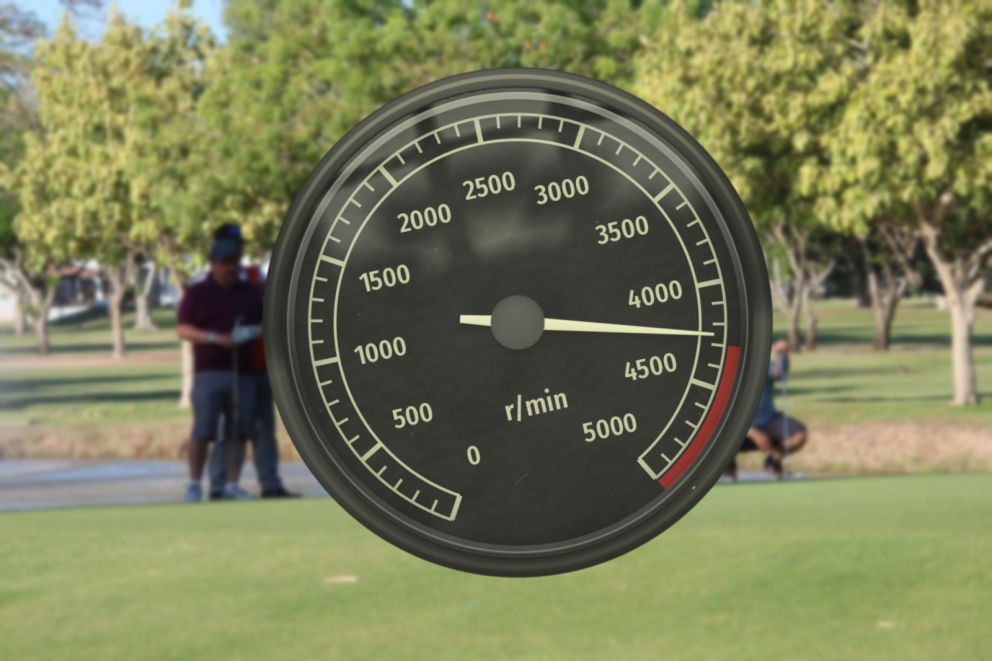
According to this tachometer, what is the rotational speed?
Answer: 4250 rpm
